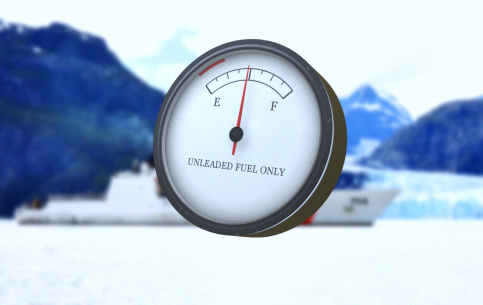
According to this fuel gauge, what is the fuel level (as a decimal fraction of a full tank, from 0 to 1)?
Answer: 0.5
